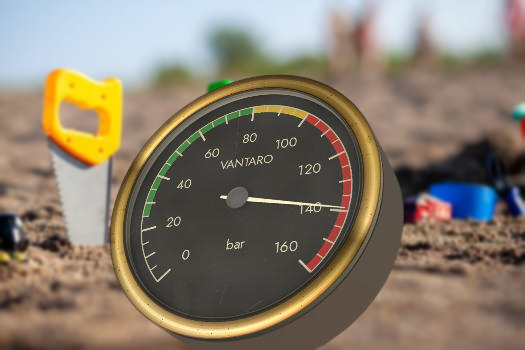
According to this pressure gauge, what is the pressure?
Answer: 140 bar
